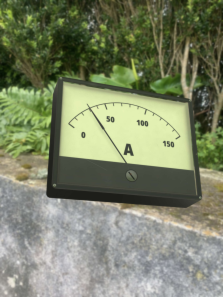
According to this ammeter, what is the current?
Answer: 30 A
